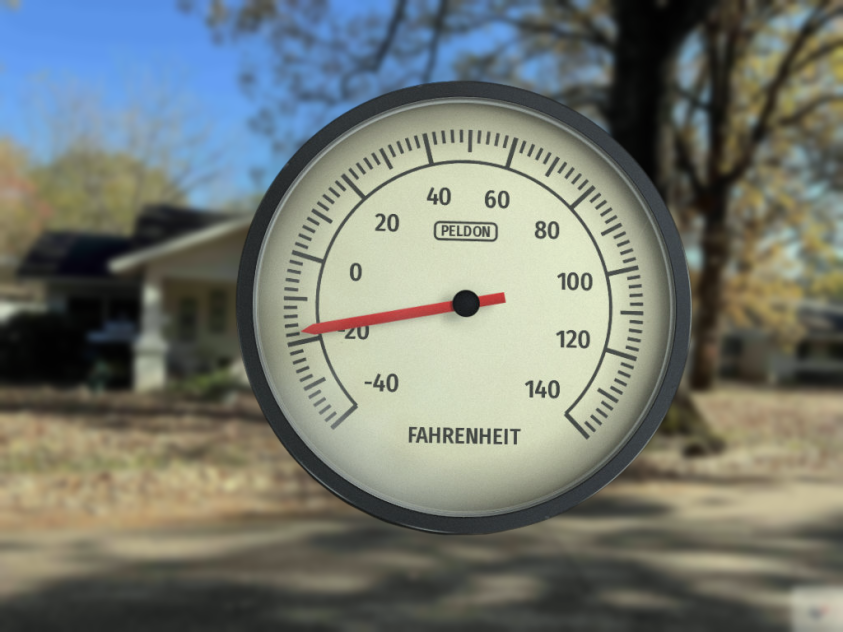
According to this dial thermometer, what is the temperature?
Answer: -18 °F
